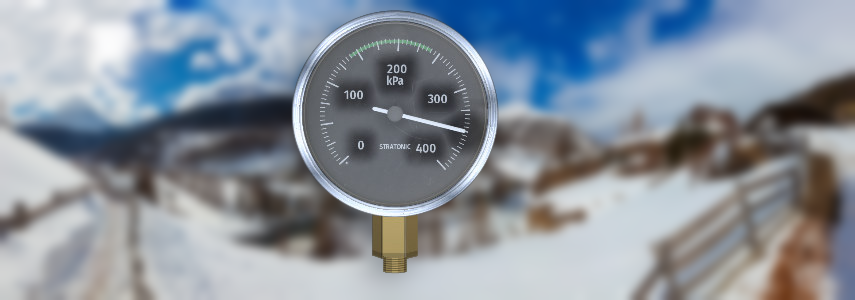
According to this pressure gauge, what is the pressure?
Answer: 350 kPa
